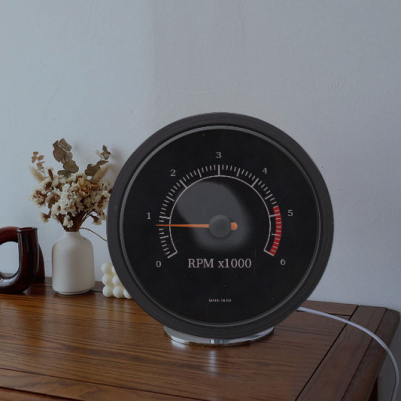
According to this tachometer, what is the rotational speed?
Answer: 800 rpm
